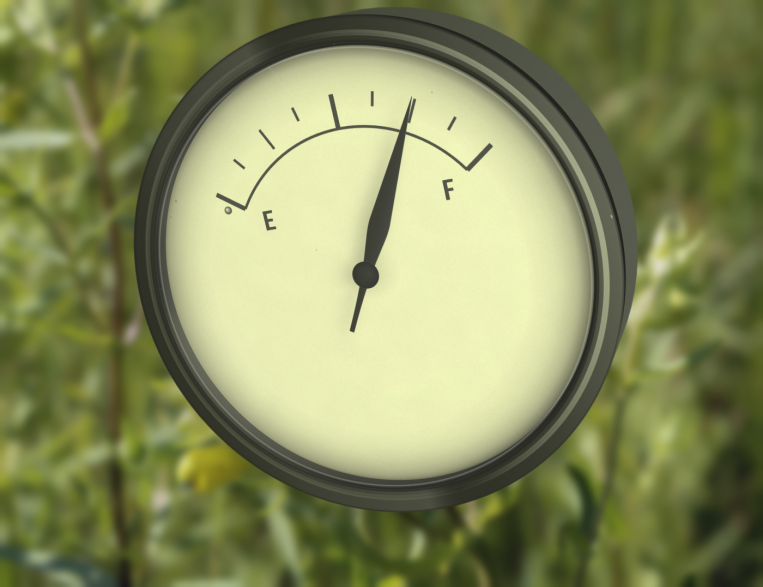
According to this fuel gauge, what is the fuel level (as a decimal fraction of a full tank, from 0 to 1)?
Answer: 0.75
